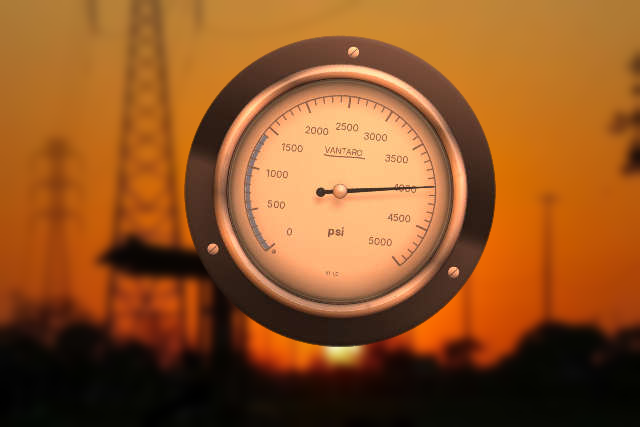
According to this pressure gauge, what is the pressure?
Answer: 4000 psi
